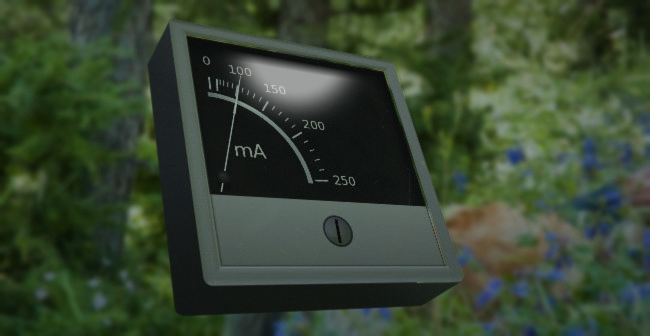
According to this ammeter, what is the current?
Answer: 100 mA
